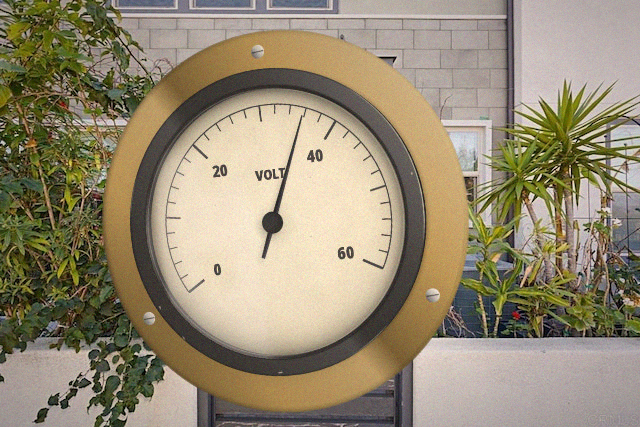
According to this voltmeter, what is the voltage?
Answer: 36 V
